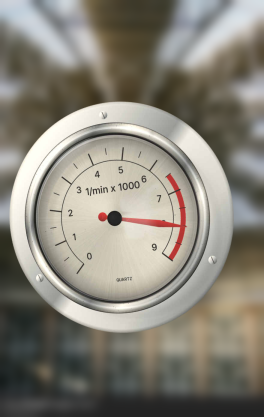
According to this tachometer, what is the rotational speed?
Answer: 8000 rpm
